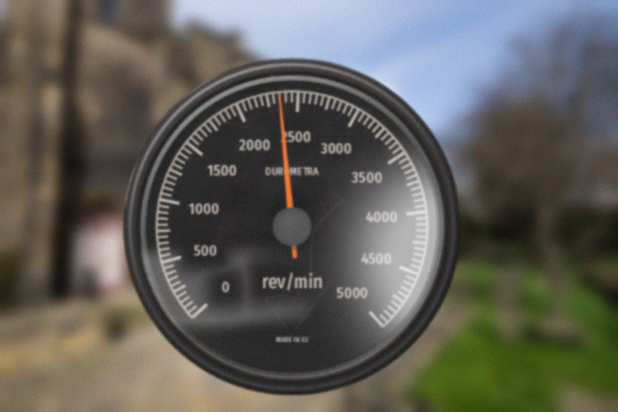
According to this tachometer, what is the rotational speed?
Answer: 2350 rpm
